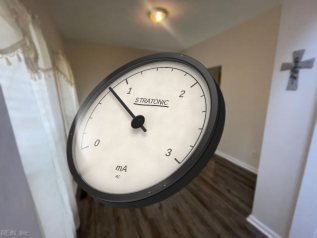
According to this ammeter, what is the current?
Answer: 0.8 mA
